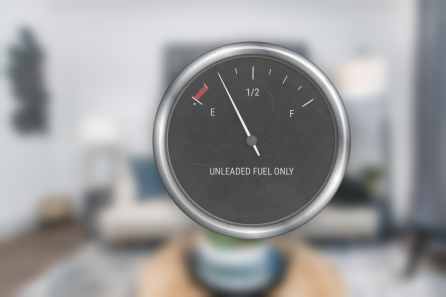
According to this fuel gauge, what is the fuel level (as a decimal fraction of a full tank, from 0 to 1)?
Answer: 0.25
